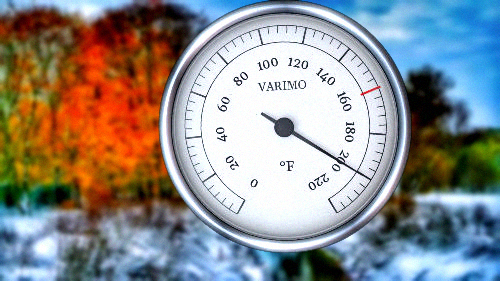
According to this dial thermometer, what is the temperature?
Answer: 200 °F
